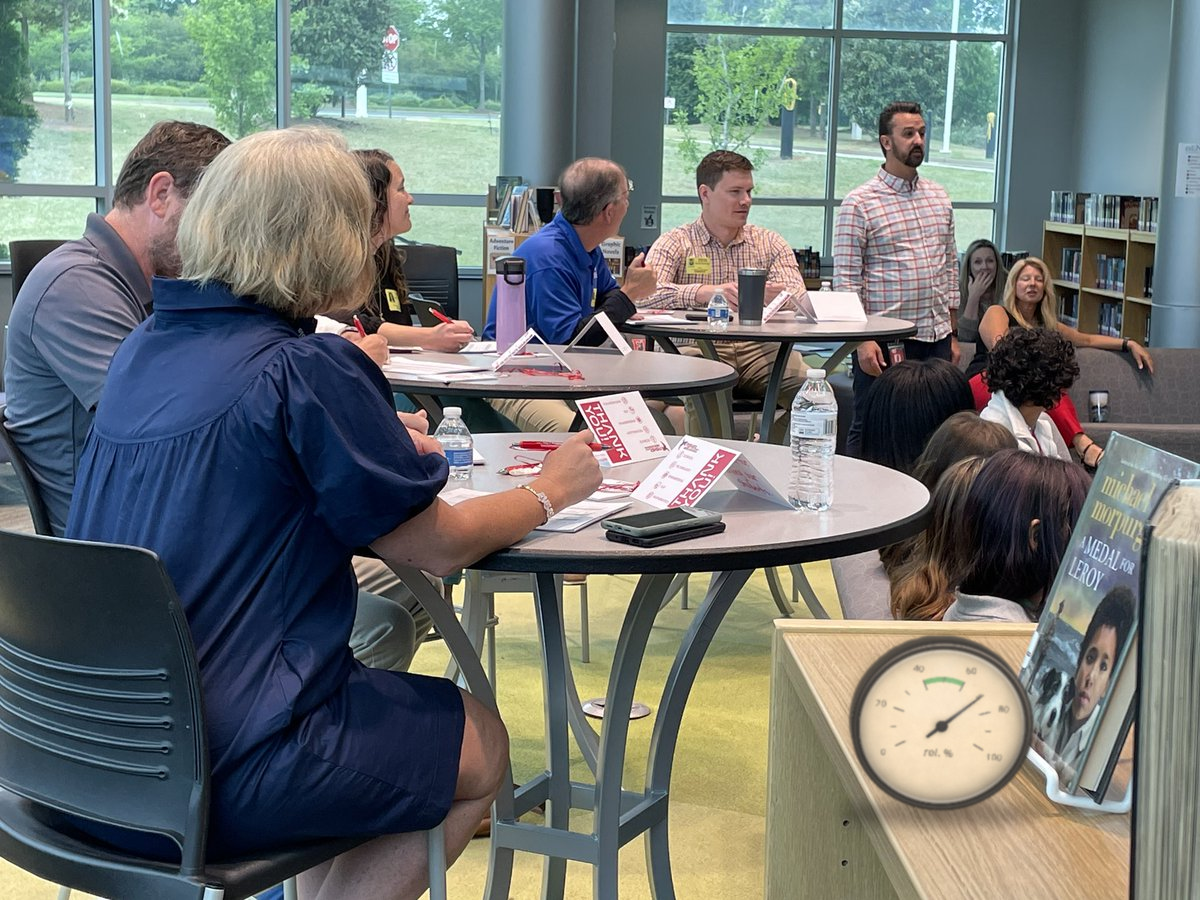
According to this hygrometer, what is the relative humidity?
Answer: 70 %
